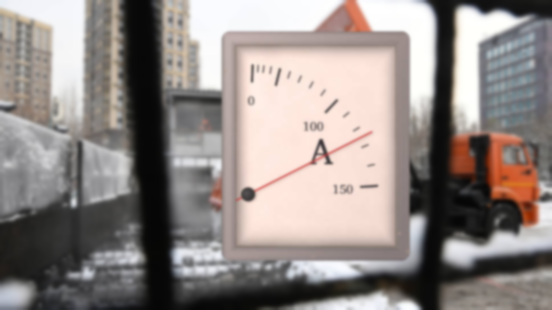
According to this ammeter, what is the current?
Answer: 125 A
